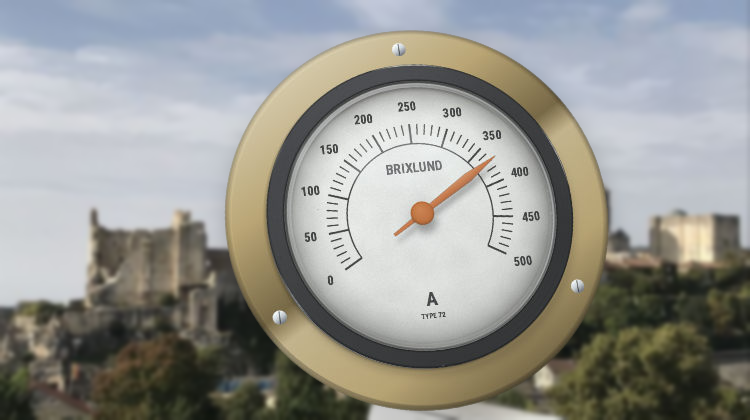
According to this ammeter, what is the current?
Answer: 370 A
